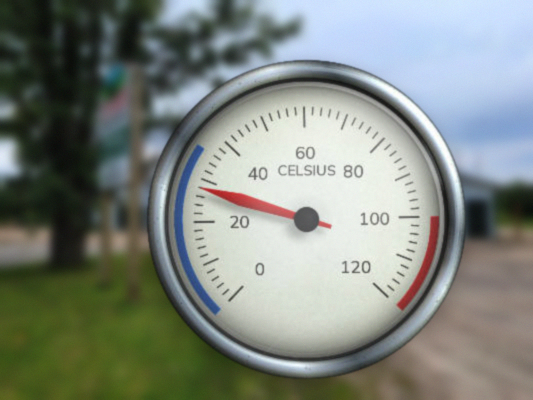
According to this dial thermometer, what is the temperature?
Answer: 28 °C
